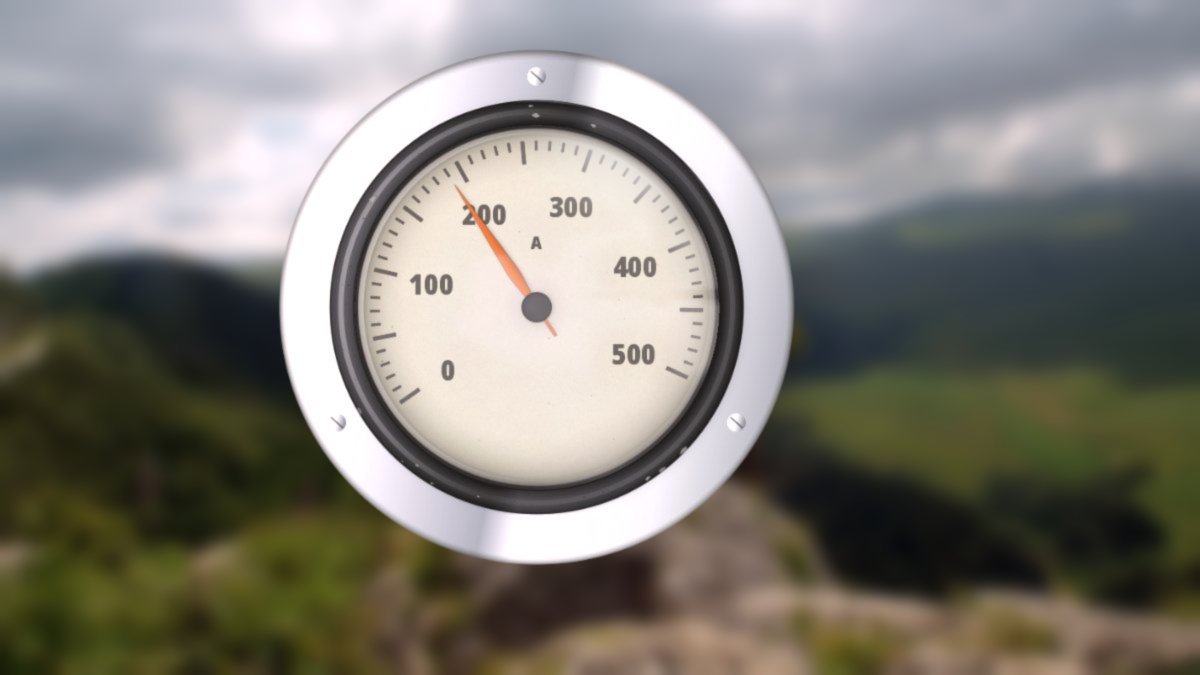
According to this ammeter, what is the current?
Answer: 190 A
